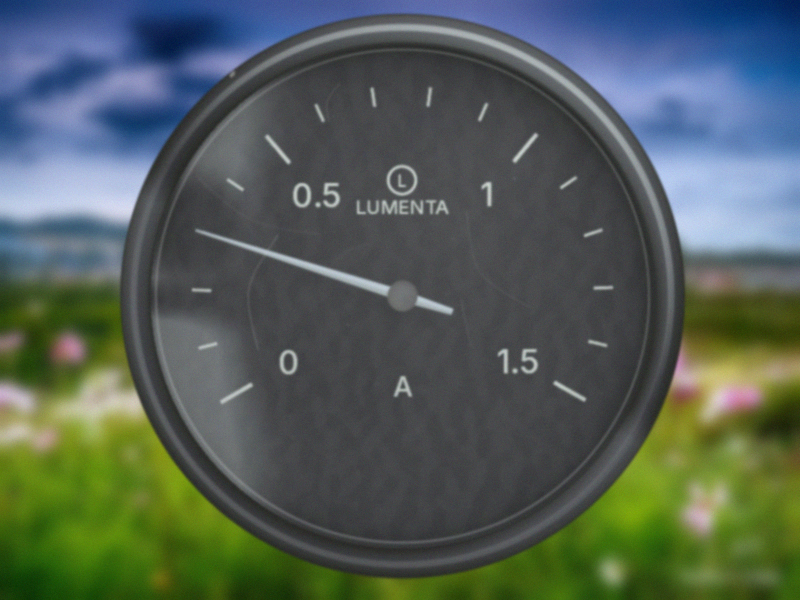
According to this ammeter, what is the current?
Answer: 0.3 A
